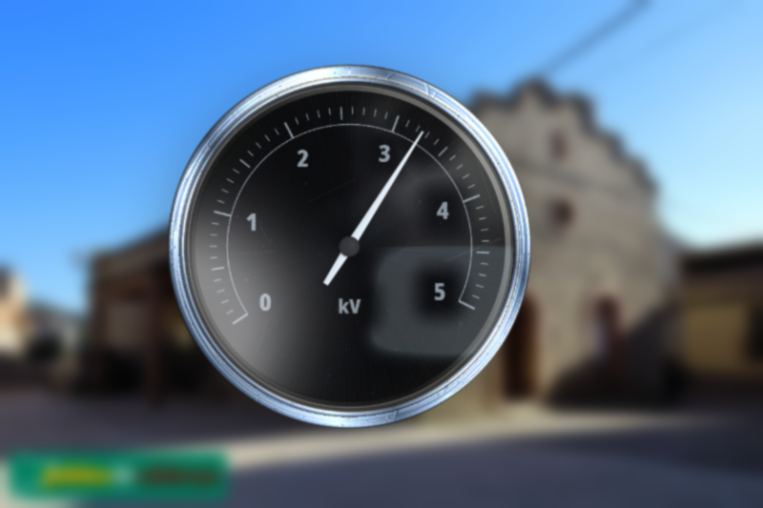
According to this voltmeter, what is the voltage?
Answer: 3.25 kV
